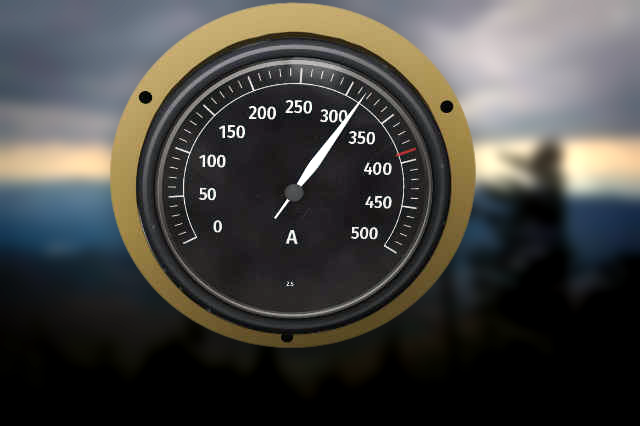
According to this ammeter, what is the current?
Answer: 315 A
